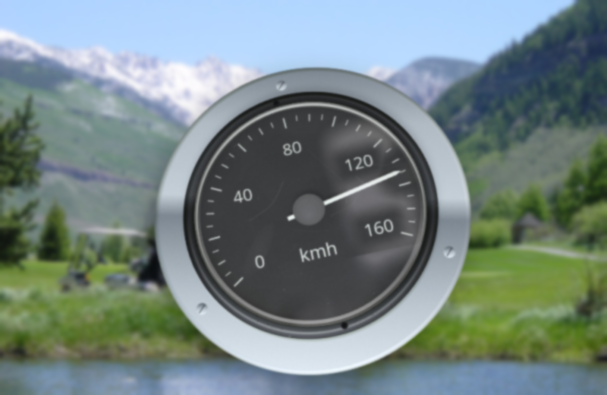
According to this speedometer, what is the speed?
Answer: 135 km/h
